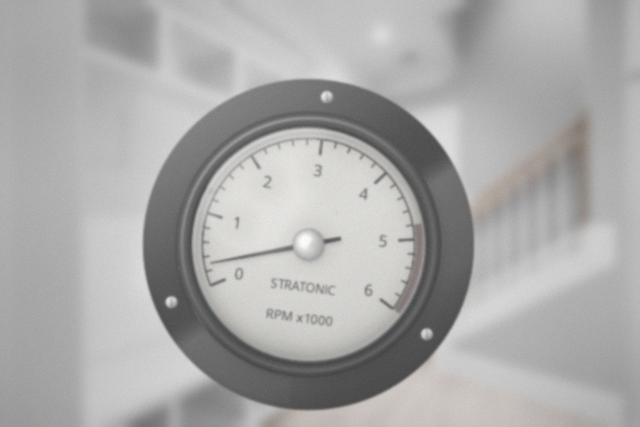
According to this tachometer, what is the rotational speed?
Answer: 300 rpm
